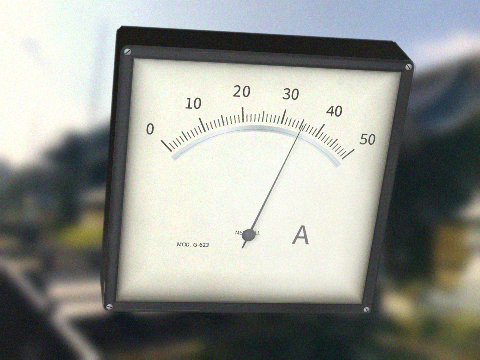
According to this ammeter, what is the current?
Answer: 35 A
